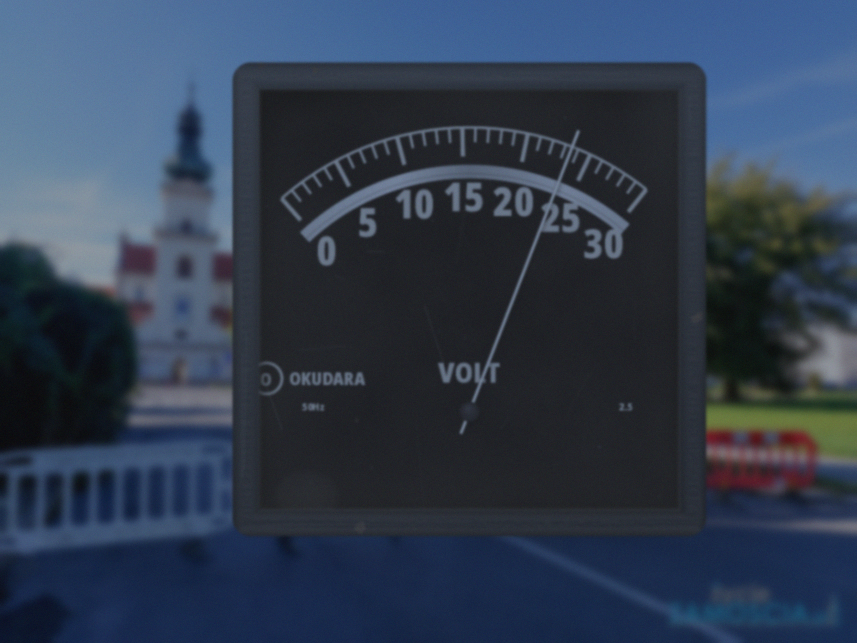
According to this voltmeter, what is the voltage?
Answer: 23.5 V
